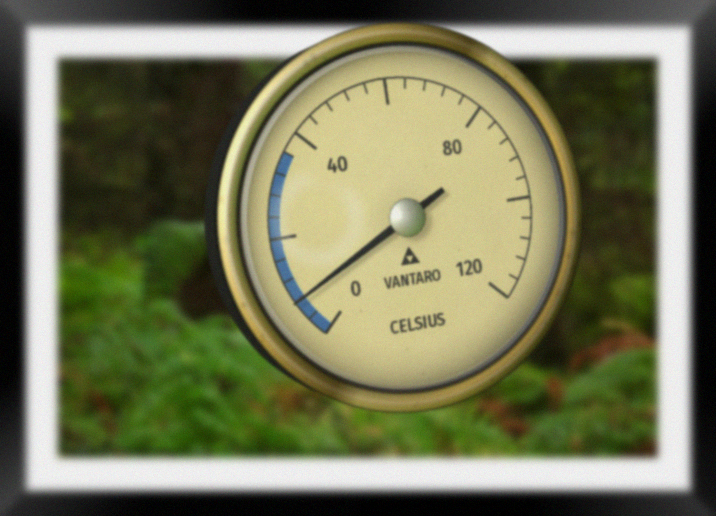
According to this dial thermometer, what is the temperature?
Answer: 8 °C
